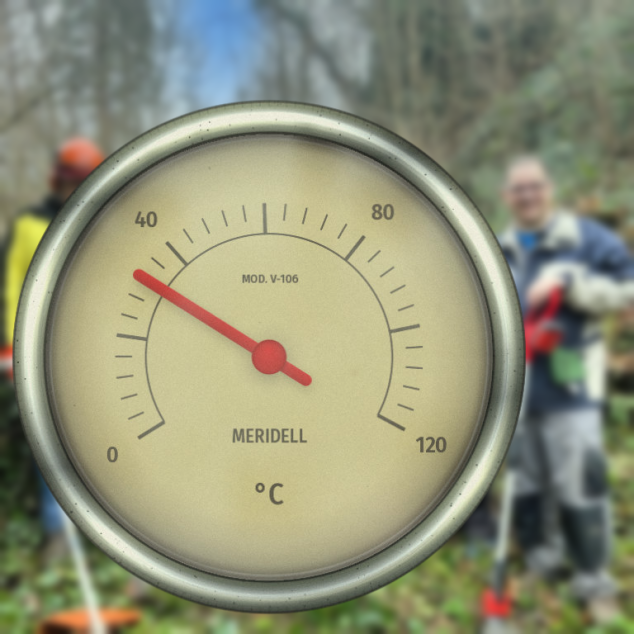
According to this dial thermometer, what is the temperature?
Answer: 32 °C
